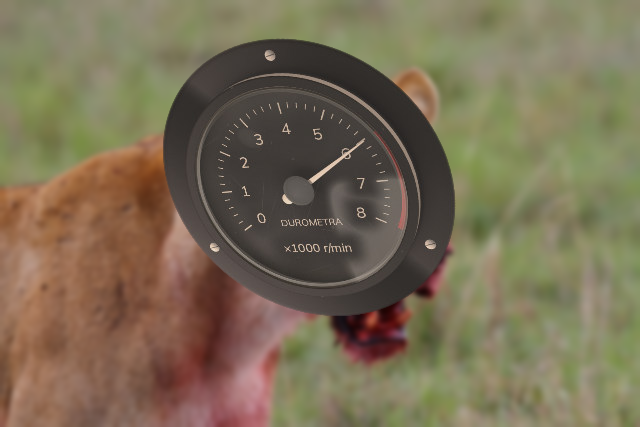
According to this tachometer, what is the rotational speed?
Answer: 6000 rpm
